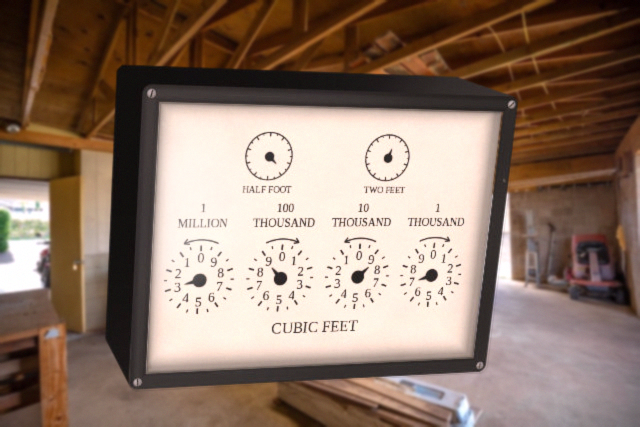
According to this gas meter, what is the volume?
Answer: 288700 ft³
